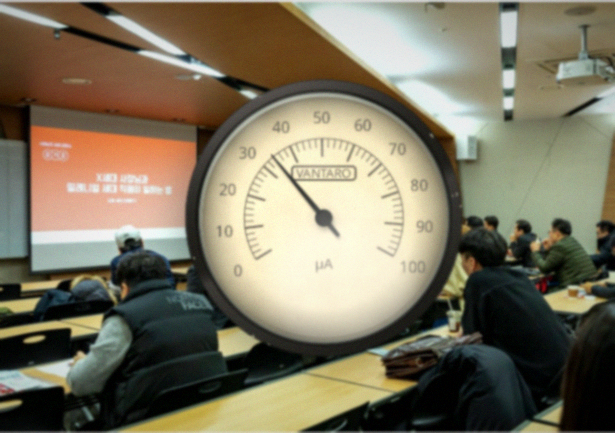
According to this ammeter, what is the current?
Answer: 34 µA
